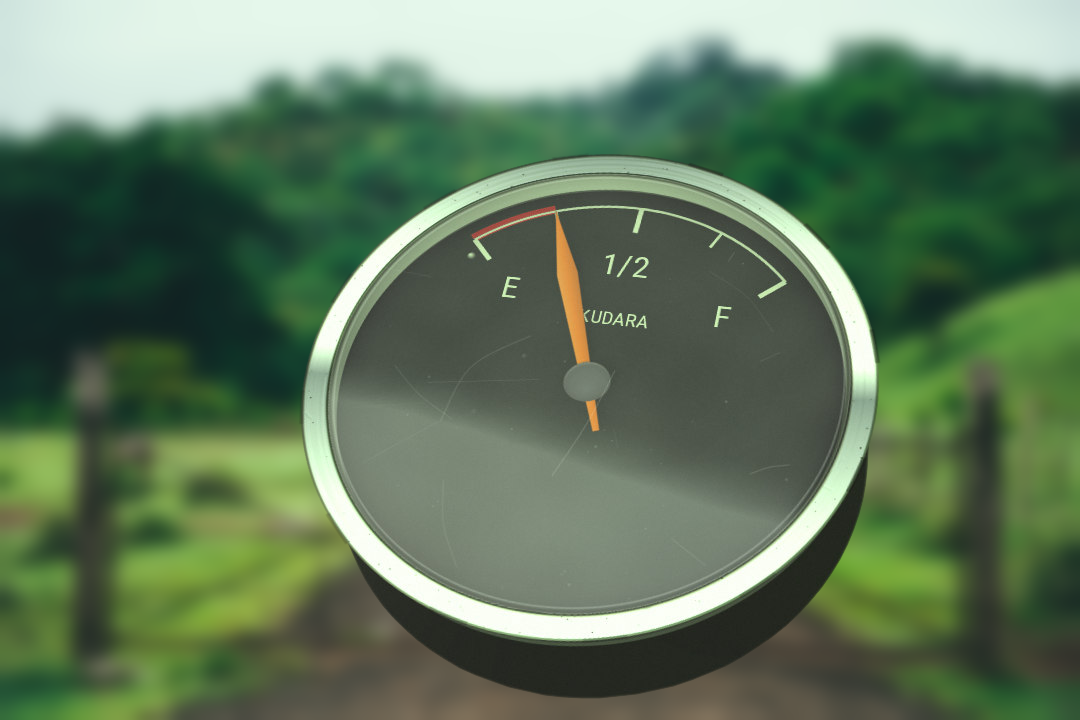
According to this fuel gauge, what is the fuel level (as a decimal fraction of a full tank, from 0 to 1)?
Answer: 0.25
